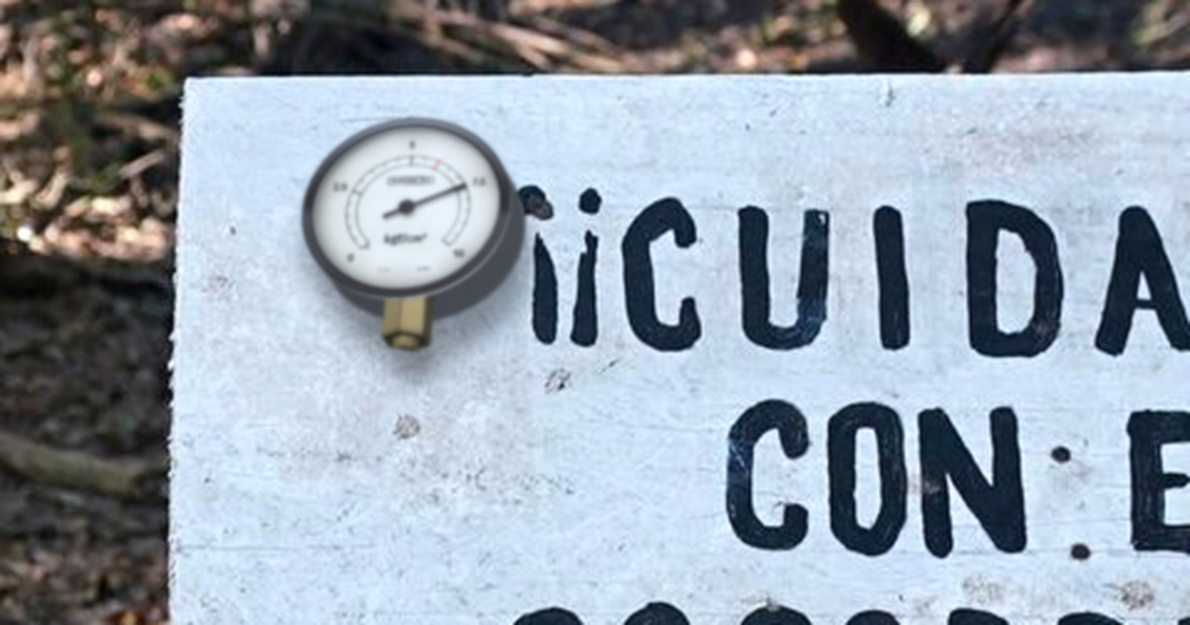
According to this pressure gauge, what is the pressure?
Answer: 7.5 kg/cm²
